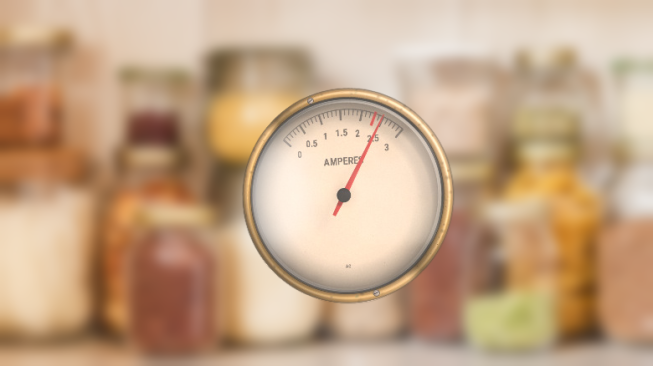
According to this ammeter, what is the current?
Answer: 2.5 A
